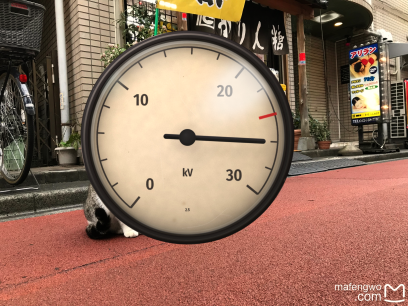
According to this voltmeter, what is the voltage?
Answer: 26 kV
